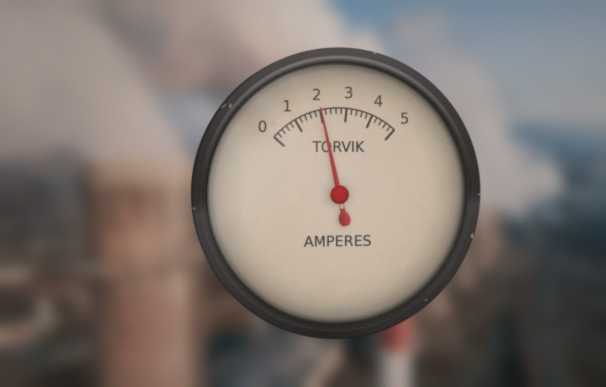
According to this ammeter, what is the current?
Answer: 2 A
